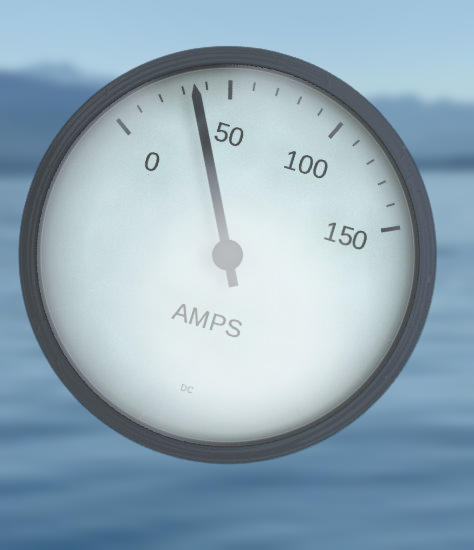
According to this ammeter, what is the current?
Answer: 35 A
